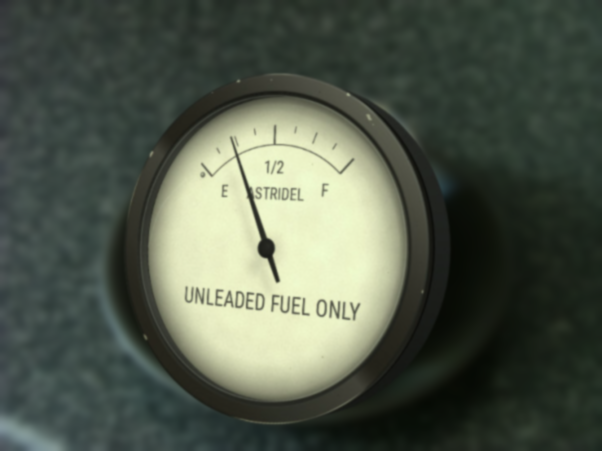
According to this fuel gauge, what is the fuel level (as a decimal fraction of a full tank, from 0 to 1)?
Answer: 0.25
